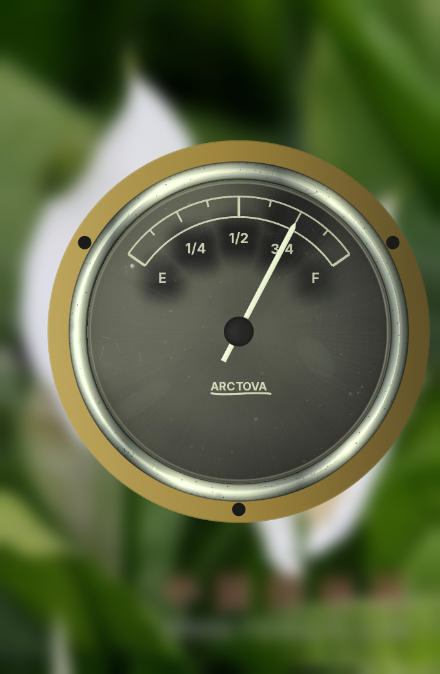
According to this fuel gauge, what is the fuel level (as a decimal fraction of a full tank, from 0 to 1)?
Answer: 0.75
